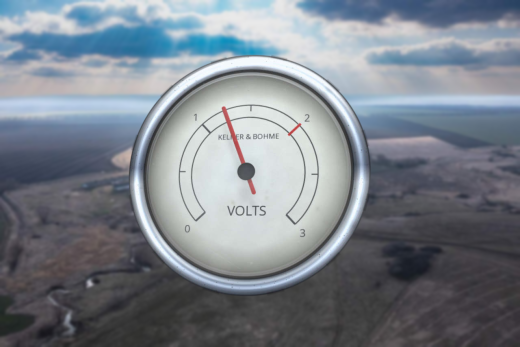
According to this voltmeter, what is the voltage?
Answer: 1.25 V
